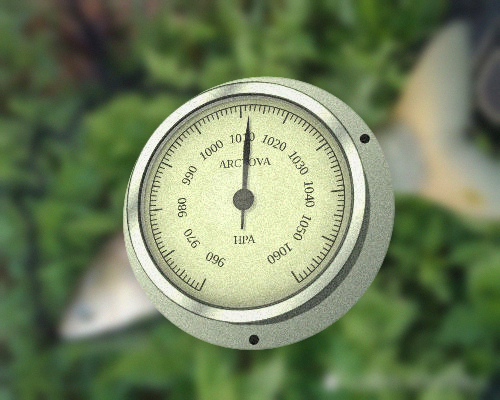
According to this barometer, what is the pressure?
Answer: 1012 hPa
